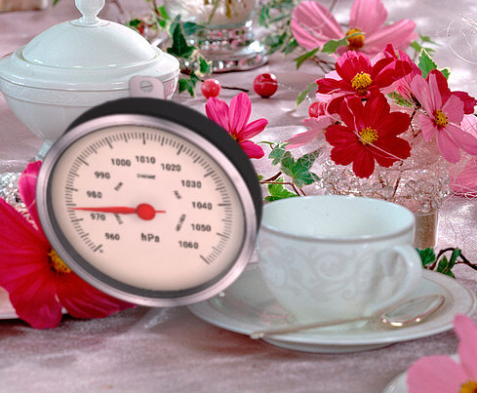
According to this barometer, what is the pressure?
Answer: 975 hPa
